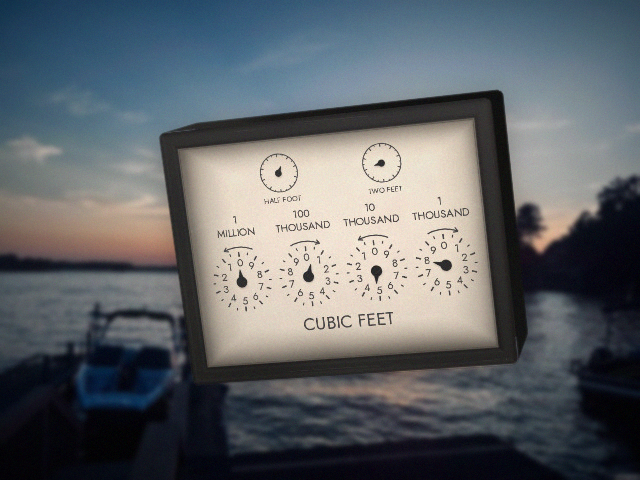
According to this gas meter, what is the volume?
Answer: 4800 ft³
